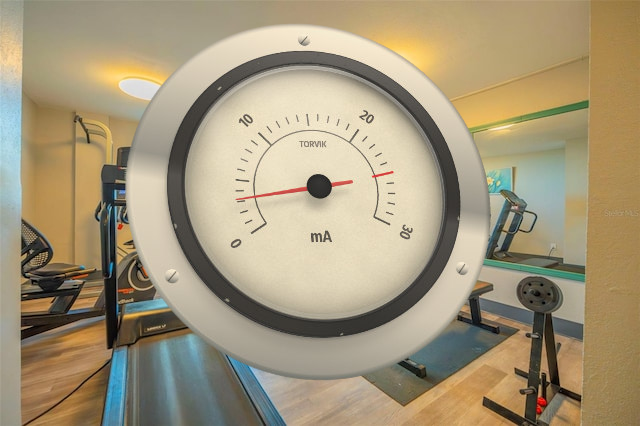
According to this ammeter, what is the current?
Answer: 3 mA
